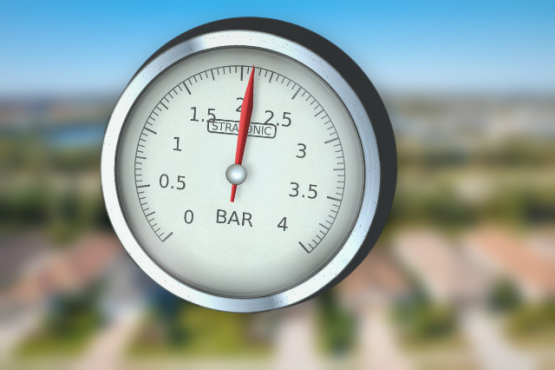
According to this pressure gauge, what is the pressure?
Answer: 2.1 bar
